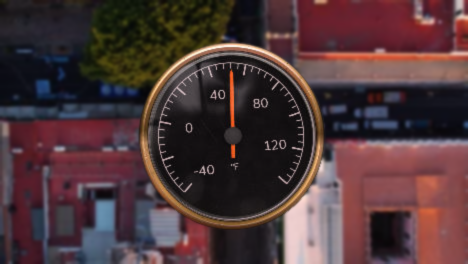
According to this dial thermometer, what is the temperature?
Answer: 52 °F
